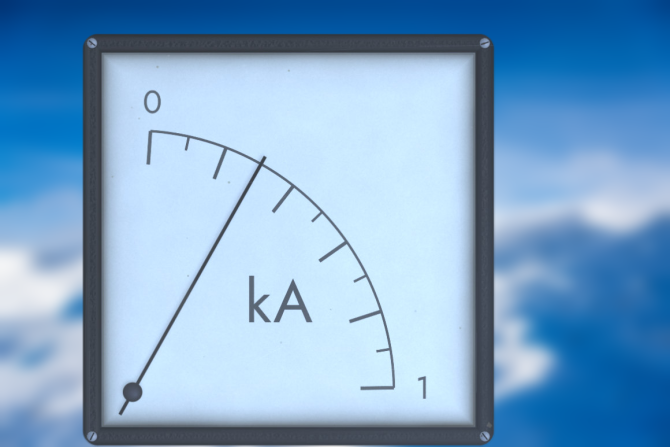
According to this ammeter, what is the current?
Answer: 0.3 kA
